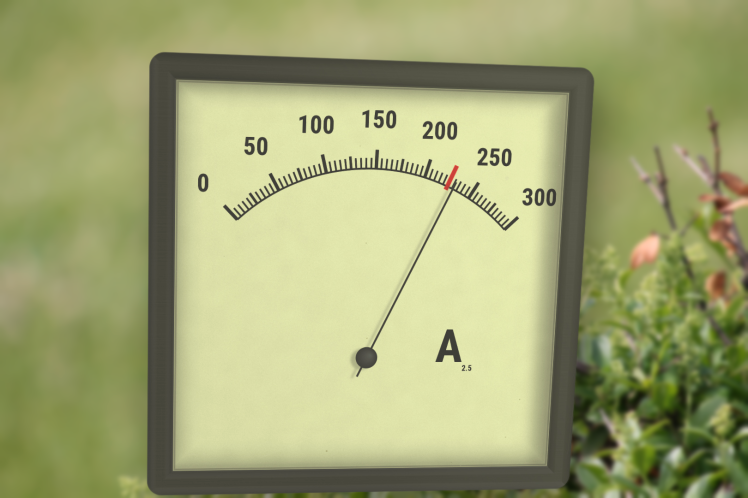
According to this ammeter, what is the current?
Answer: 230 A
